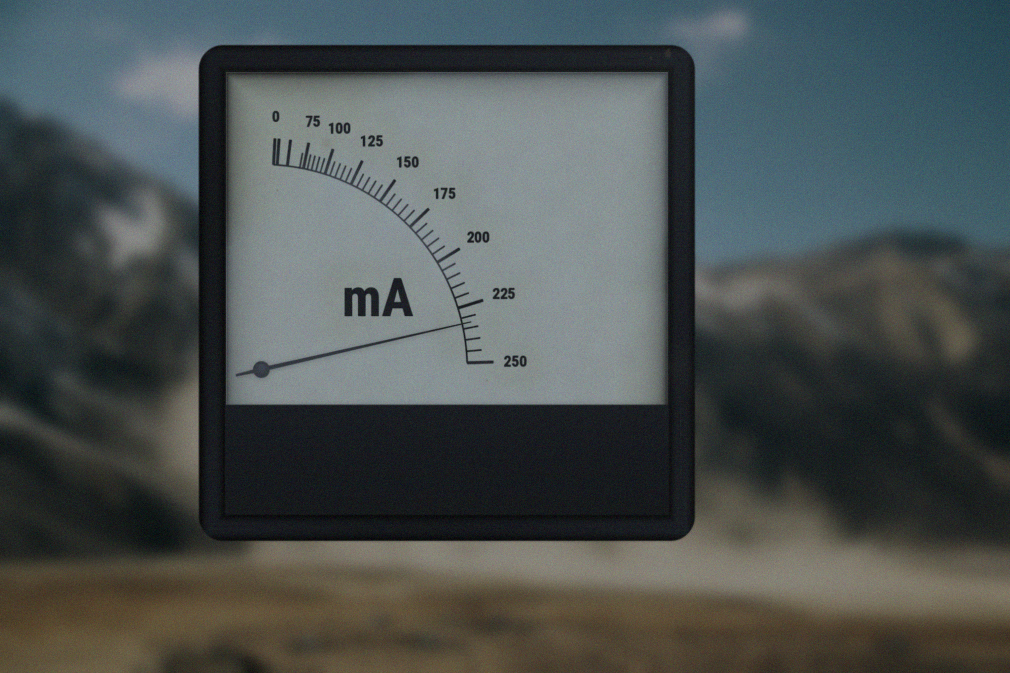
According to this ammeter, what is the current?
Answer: 232.5 mA
